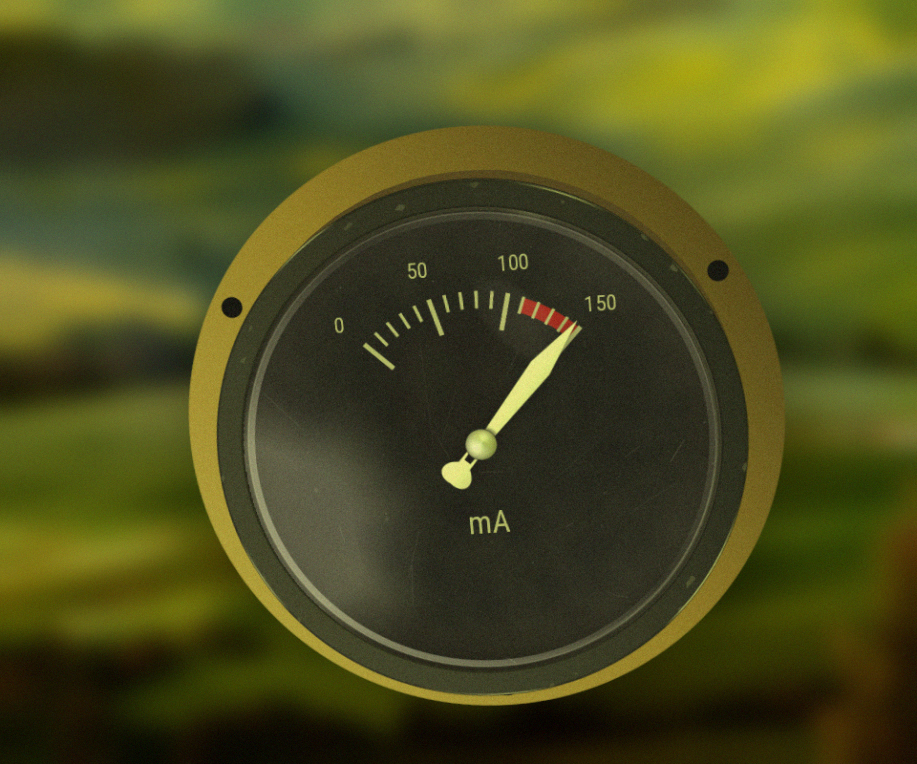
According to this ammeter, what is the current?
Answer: 145 mA
